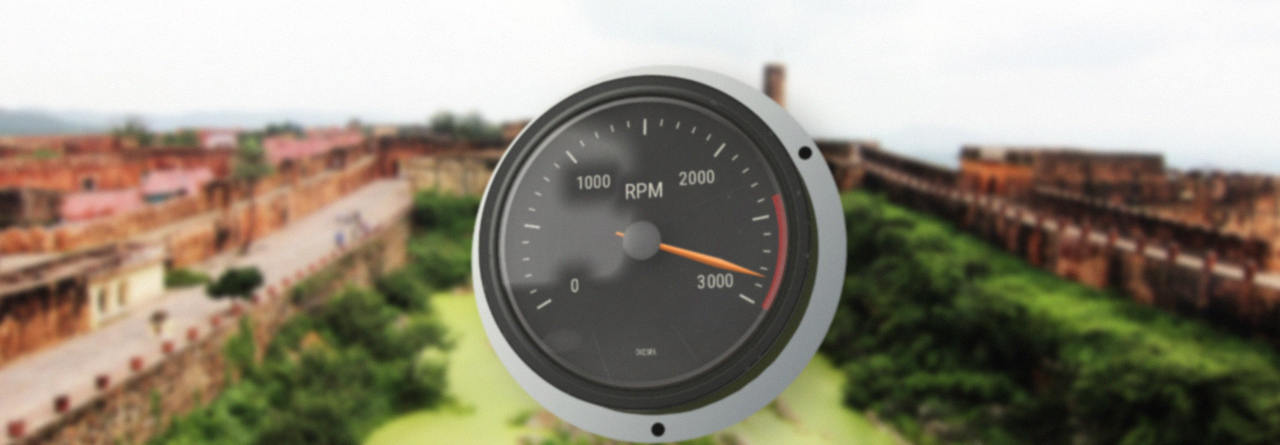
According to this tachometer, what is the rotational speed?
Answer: 2850 rpm
